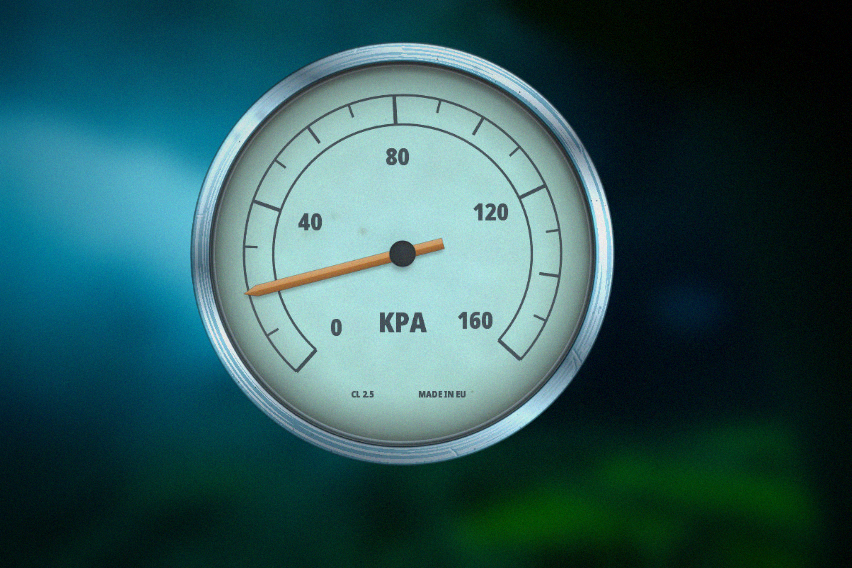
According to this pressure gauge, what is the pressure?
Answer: 20 kPa
